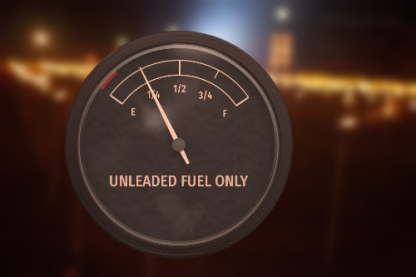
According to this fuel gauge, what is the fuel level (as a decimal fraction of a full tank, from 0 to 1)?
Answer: 0.25
